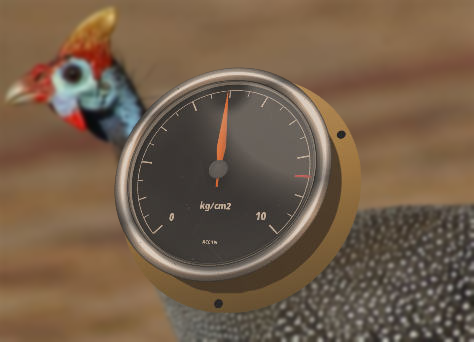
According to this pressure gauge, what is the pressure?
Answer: 5 kg/cm²
